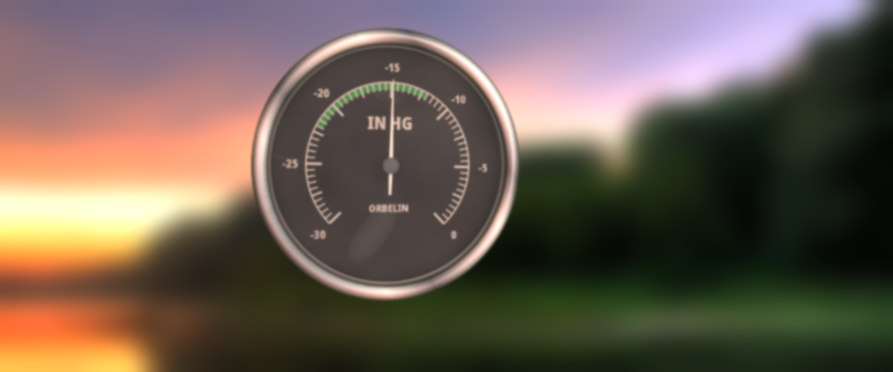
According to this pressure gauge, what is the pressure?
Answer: -15 inHg
